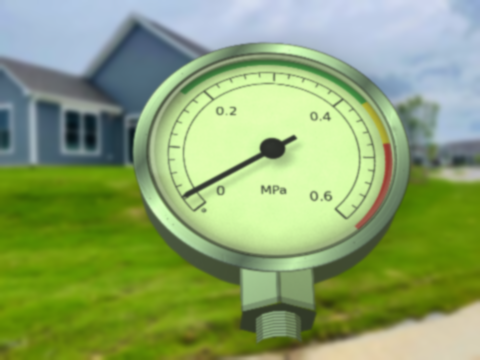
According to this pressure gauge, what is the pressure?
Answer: 0.02 MPa
